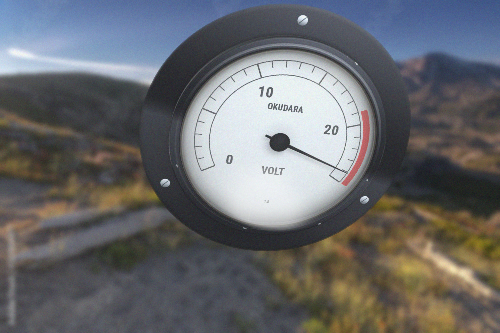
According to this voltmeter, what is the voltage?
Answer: 24 V
